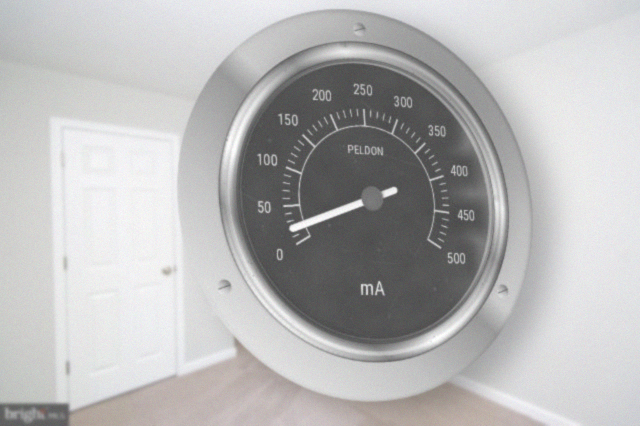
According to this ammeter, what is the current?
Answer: 20 mA
